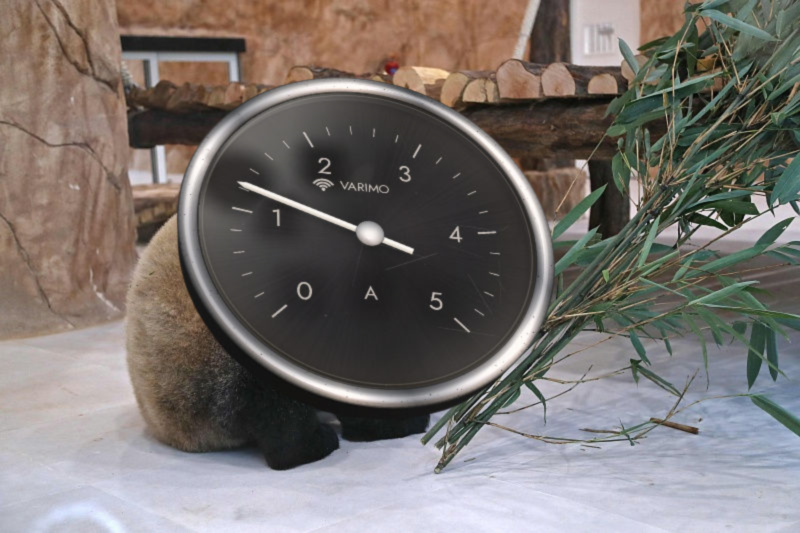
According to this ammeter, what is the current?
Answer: 1.2 A
